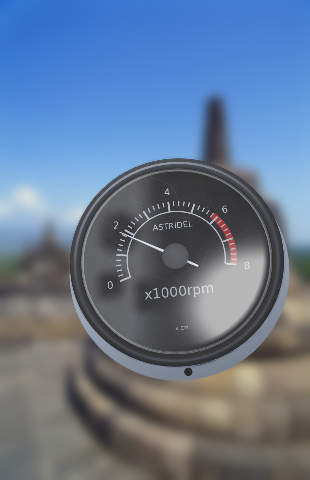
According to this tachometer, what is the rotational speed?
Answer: 1800 rpm
